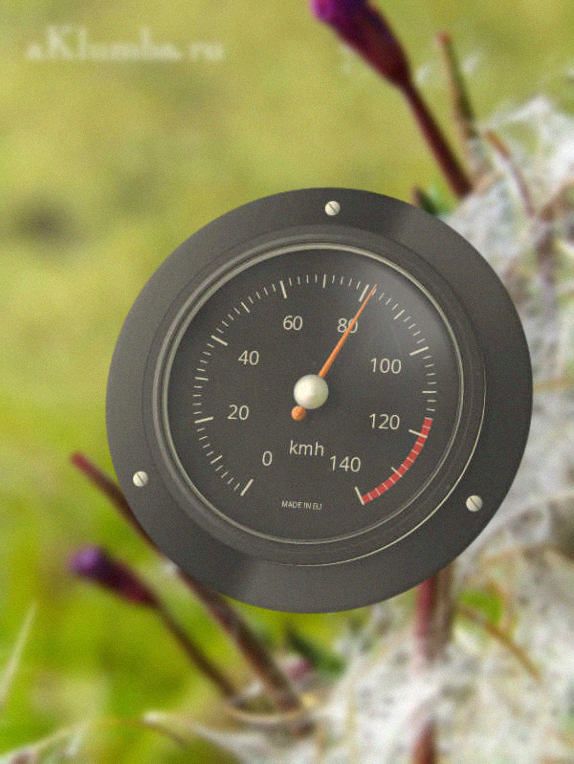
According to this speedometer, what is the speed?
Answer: 82 km/h
